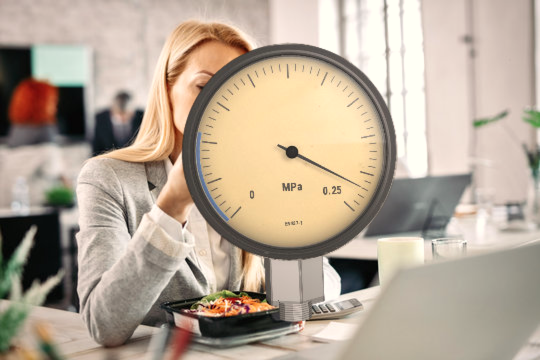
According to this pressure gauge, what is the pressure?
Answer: 0.235 MPa
